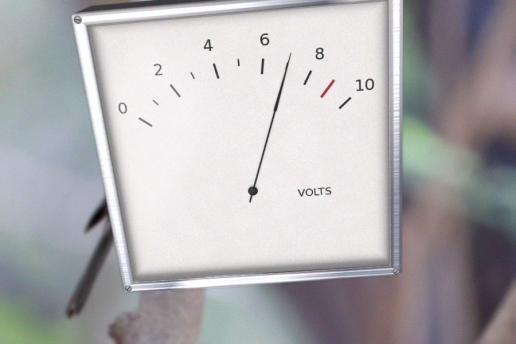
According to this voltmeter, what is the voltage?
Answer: 7 V
